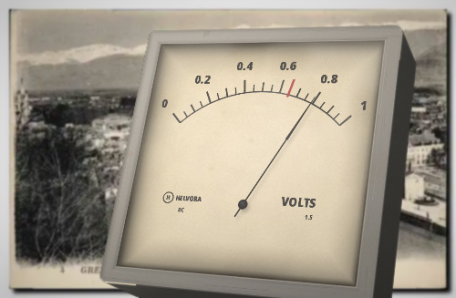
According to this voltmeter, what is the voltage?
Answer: 0.8 V
